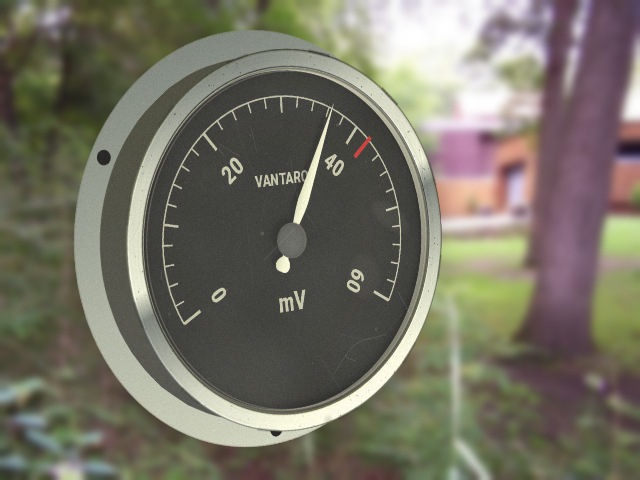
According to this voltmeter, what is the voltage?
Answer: 36 mV
